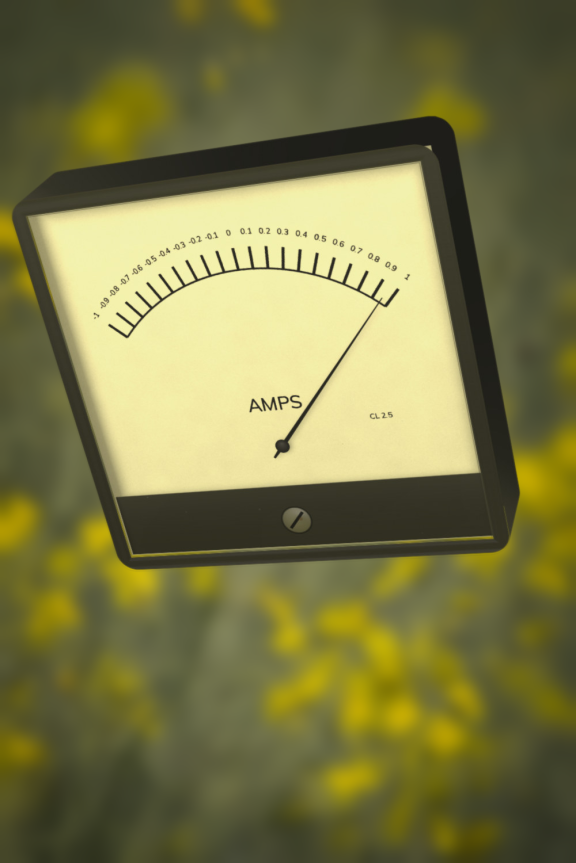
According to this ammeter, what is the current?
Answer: 0.95 A
